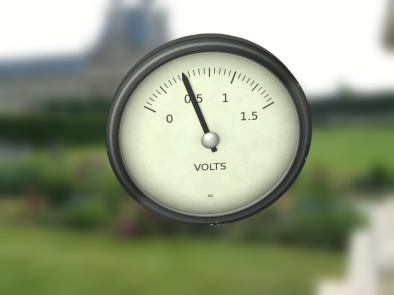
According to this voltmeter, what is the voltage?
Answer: 0.5 V
